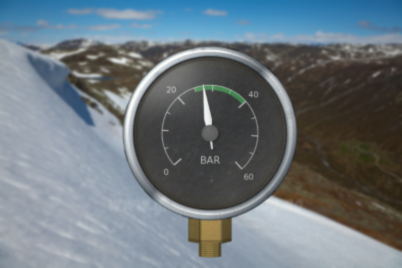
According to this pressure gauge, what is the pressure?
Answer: 27.5 bar
